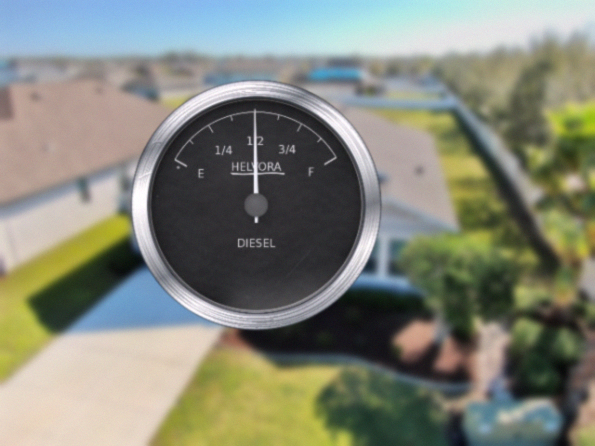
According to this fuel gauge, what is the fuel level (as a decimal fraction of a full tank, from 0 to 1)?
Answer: 0.5
